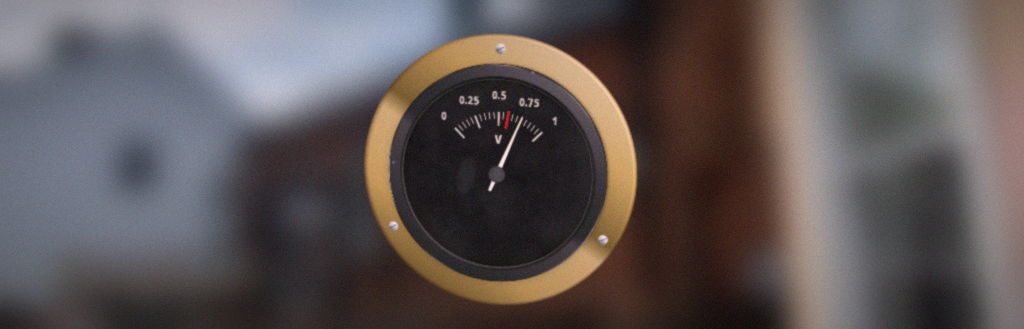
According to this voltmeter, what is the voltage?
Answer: 0.75 V
